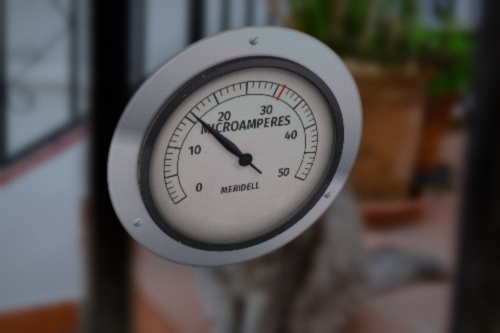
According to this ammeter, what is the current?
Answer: 16 µA
